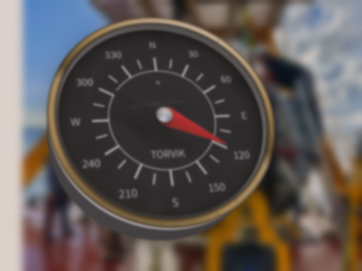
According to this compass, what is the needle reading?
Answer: 120 °
